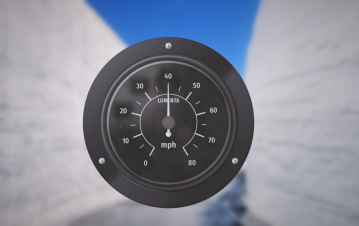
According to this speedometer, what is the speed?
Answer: 40 mph
